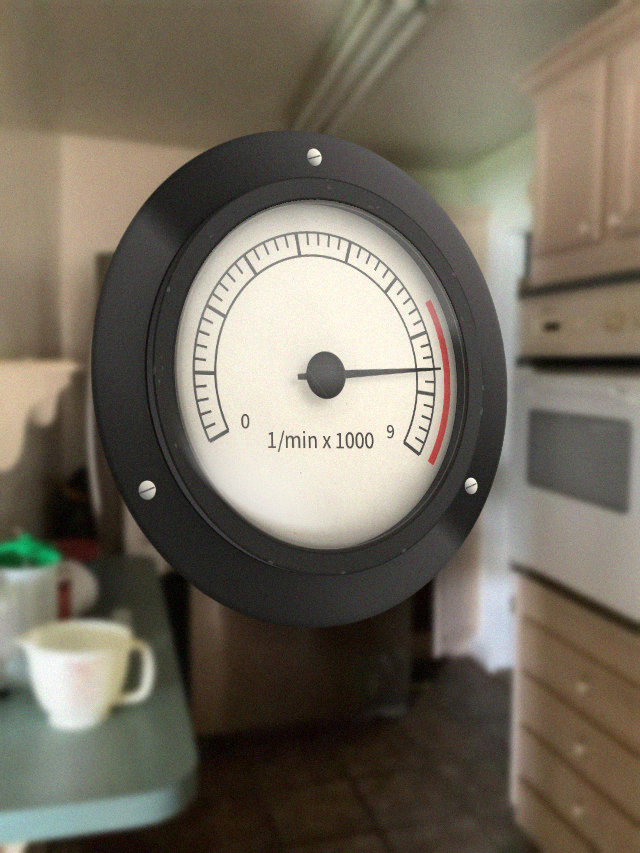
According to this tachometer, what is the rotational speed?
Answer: 7600 rpm
